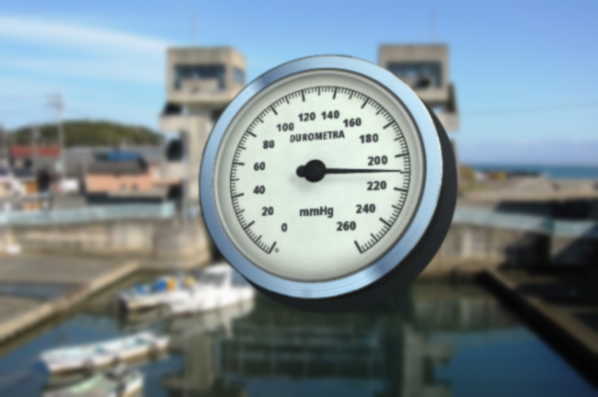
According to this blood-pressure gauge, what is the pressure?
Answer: 210 mmHg
